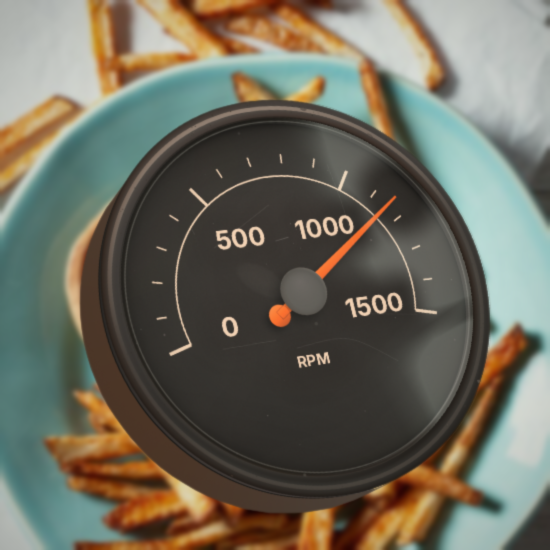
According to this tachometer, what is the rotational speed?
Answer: 1150 rpm
